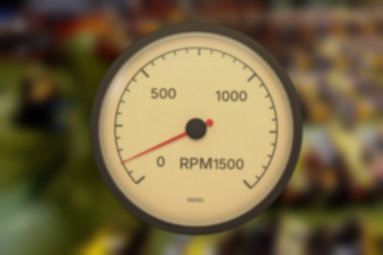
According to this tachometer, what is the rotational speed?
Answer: 100 rpm
